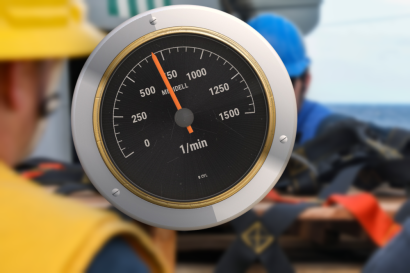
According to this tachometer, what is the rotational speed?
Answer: 700 rpm
